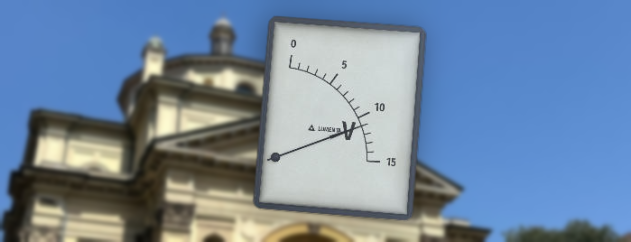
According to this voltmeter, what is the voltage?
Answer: 11 V
